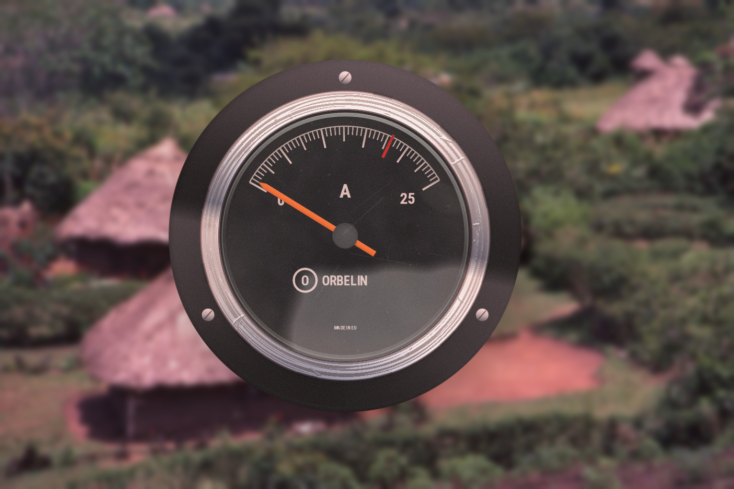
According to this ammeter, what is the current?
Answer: 0.5 A
